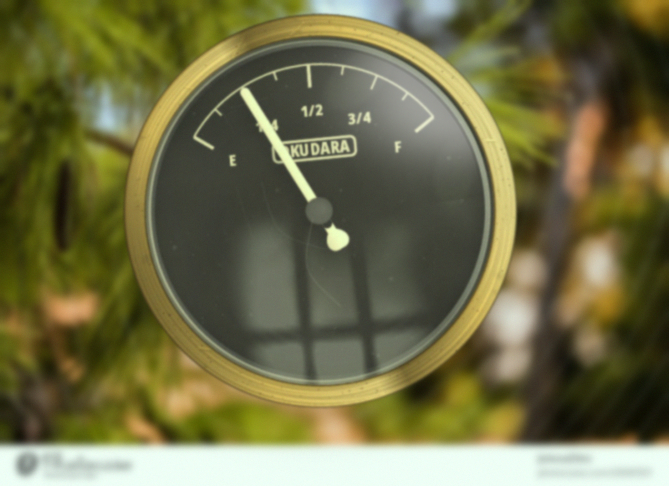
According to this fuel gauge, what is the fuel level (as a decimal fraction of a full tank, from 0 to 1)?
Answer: 0.25
